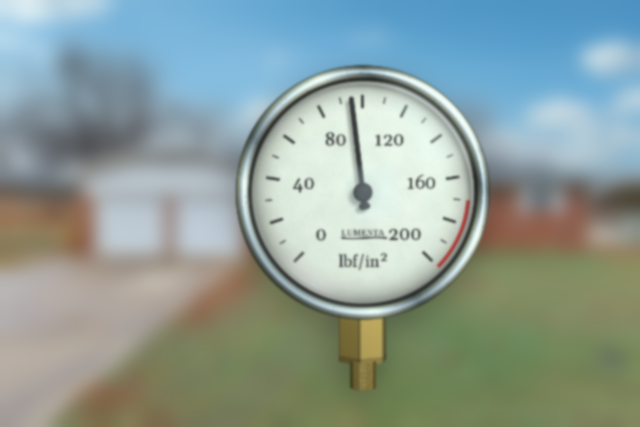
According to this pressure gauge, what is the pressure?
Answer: 95 psi
